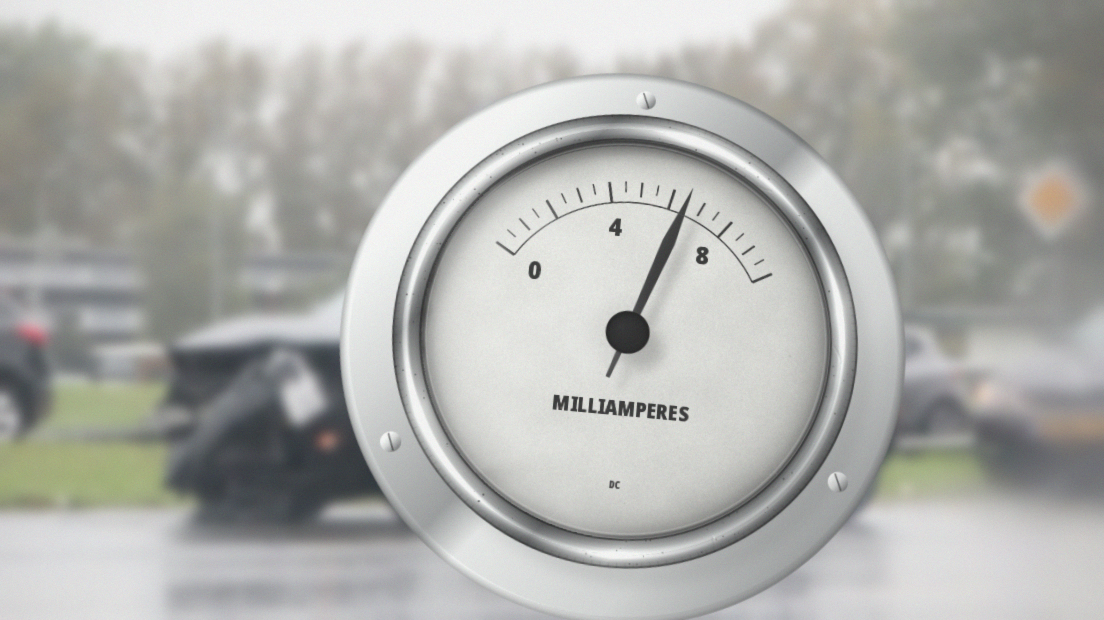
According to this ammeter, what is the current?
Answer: 6.5 mA
